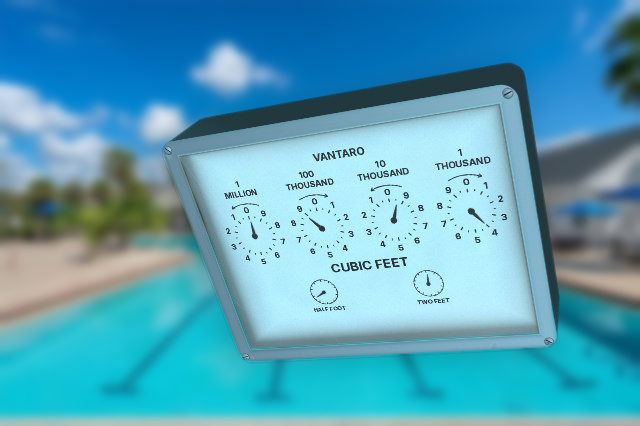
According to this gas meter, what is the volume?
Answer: 989400 ft³
